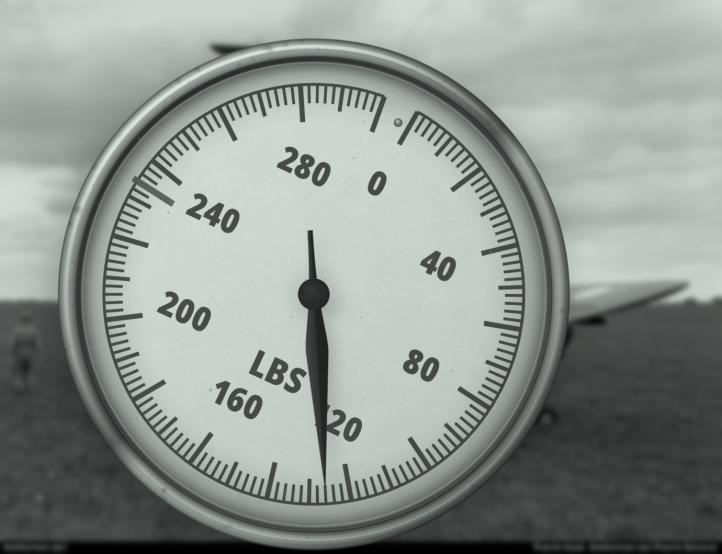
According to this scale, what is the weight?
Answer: 126 lb
